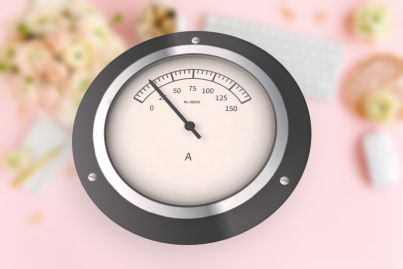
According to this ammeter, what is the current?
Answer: 25 A
